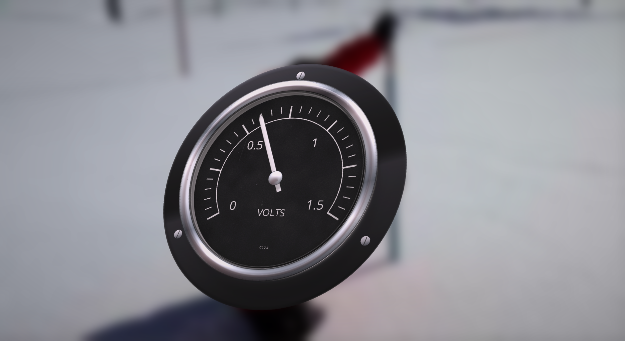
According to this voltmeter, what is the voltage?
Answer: 0.6 V
